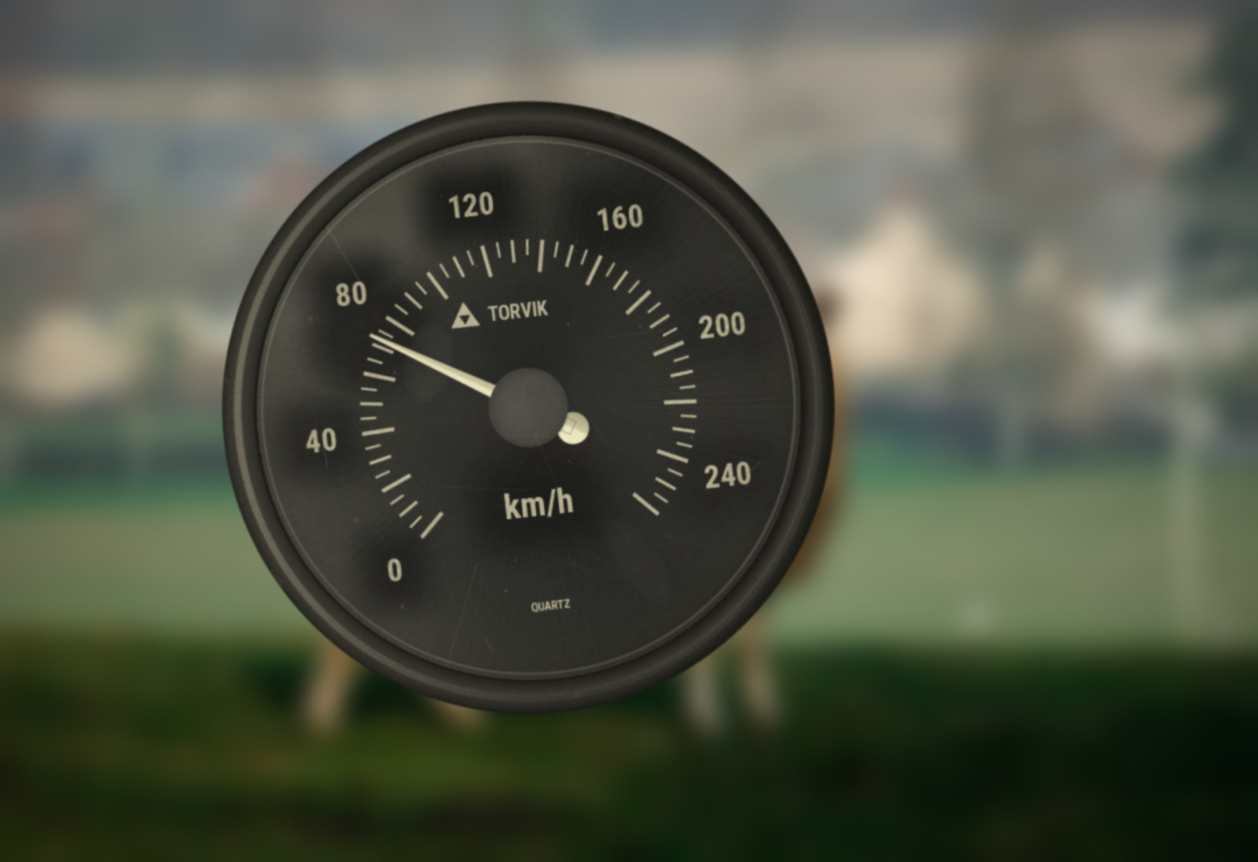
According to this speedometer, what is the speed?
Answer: 72.5 km/h
